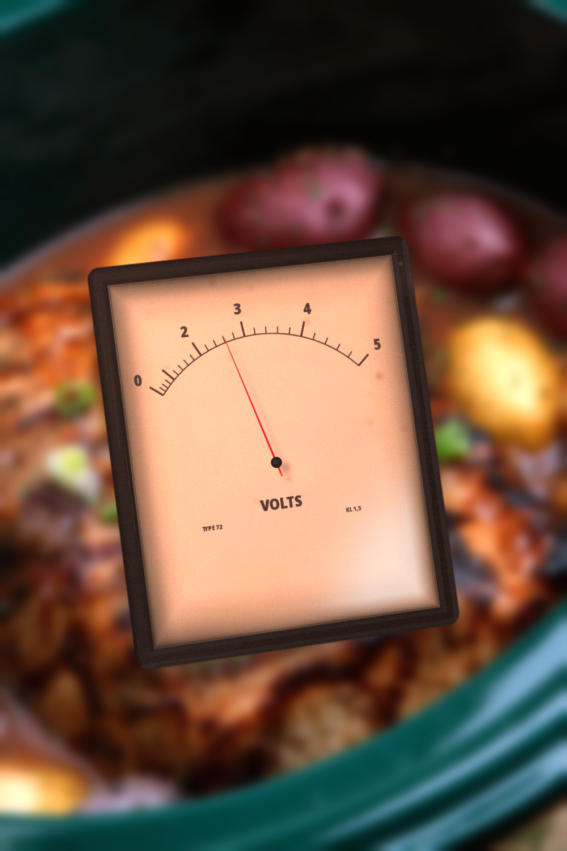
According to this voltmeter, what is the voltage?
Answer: 2.6 V
